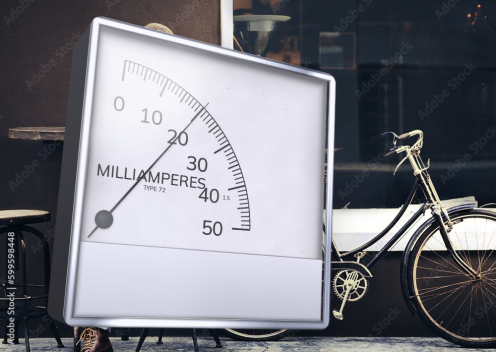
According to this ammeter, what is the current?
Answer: 20 mA
